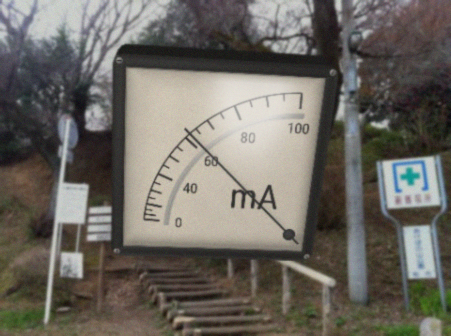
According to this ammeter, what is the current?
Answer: 62.5 mA
